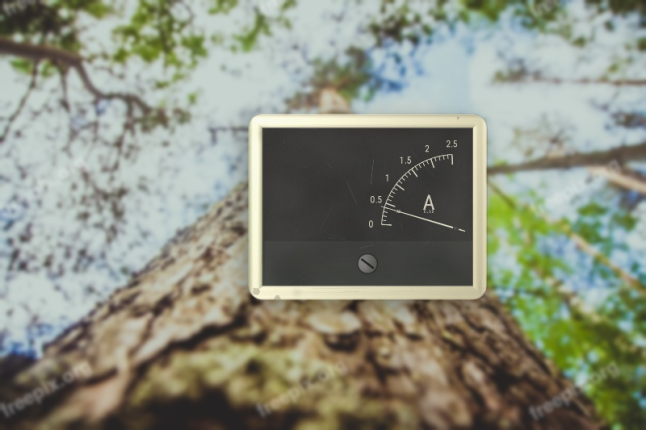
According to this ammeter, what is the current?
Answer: 0.4 A
